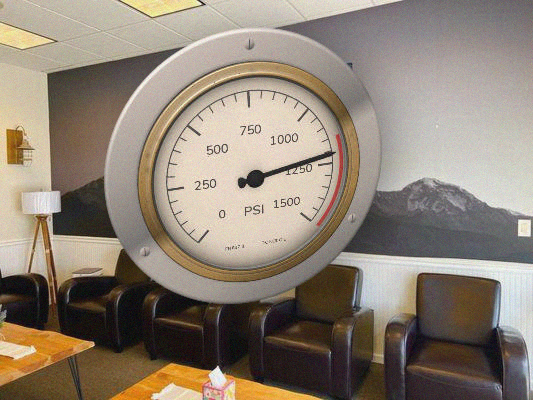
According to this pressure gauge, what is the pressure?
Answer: 1200 psi
